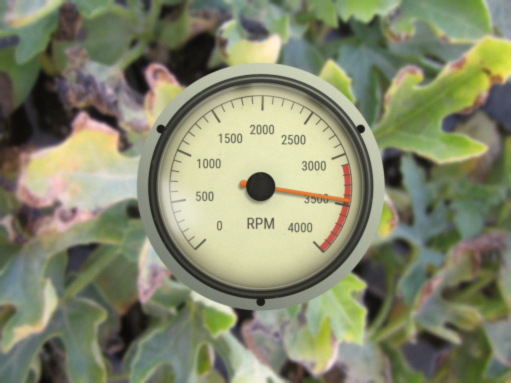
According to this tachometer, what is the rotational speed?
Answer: 3450 rpm
